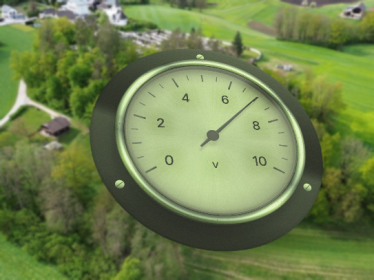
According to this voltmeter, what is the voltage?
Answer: 7 V
